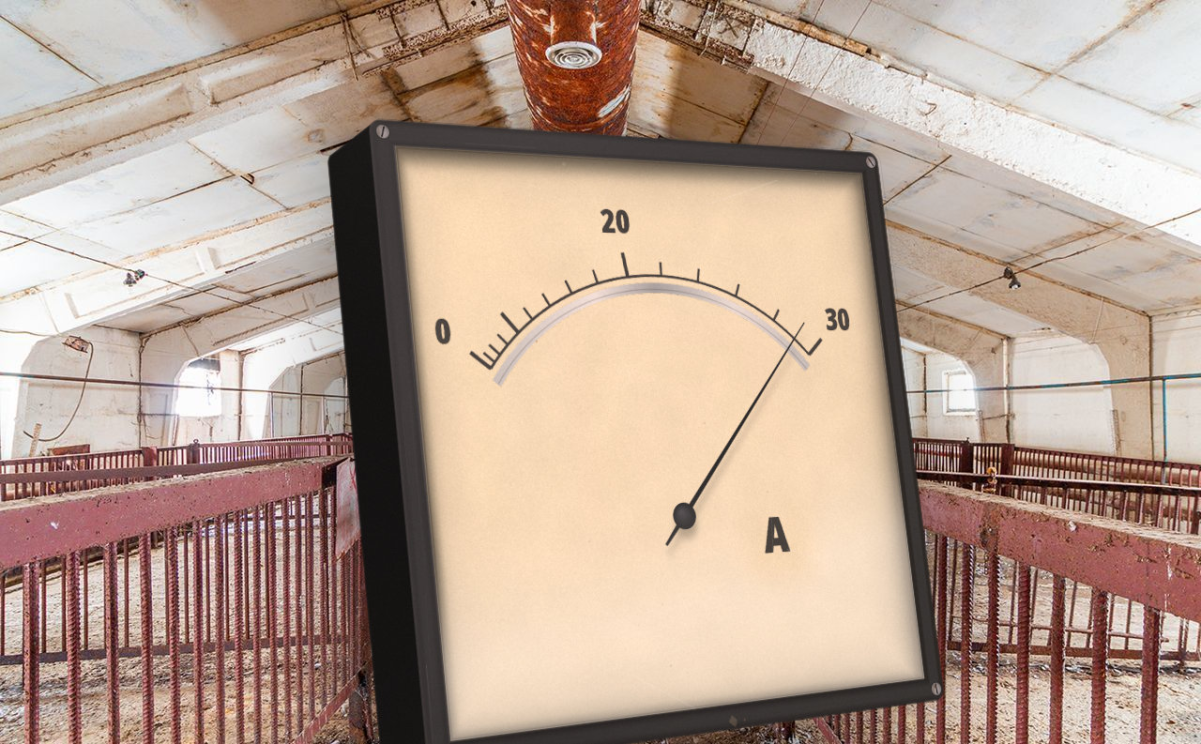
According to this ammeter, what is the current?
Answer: 29 A
